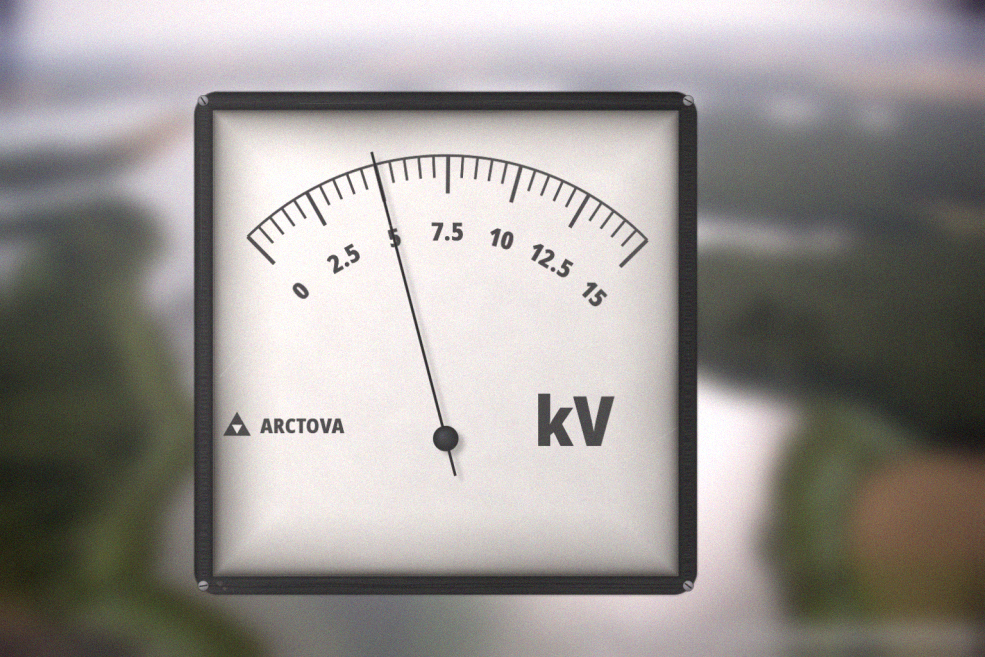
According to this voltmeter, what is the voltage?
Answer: 5 kV
